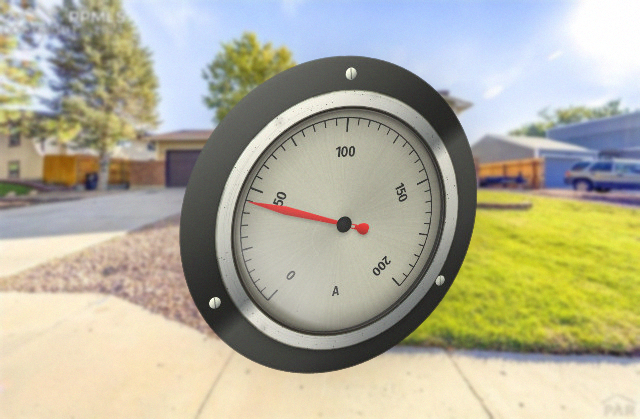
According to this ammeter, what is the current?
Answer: 45 A
